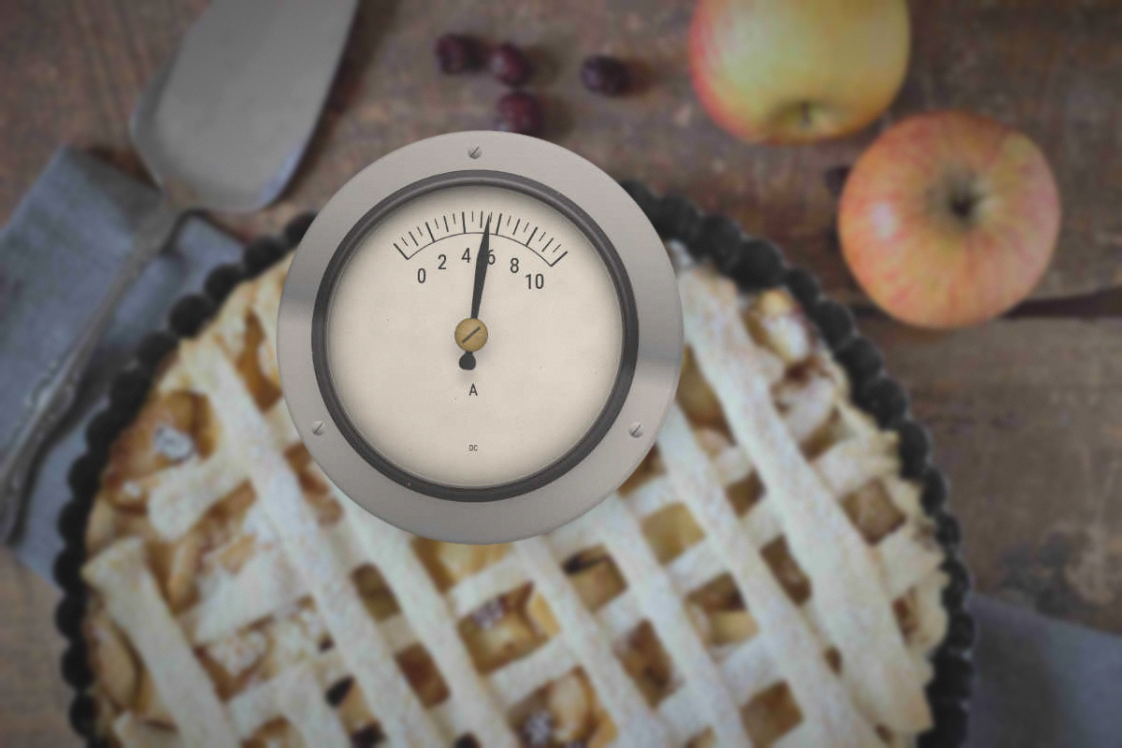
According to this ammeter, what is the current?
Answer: 5.5 A
